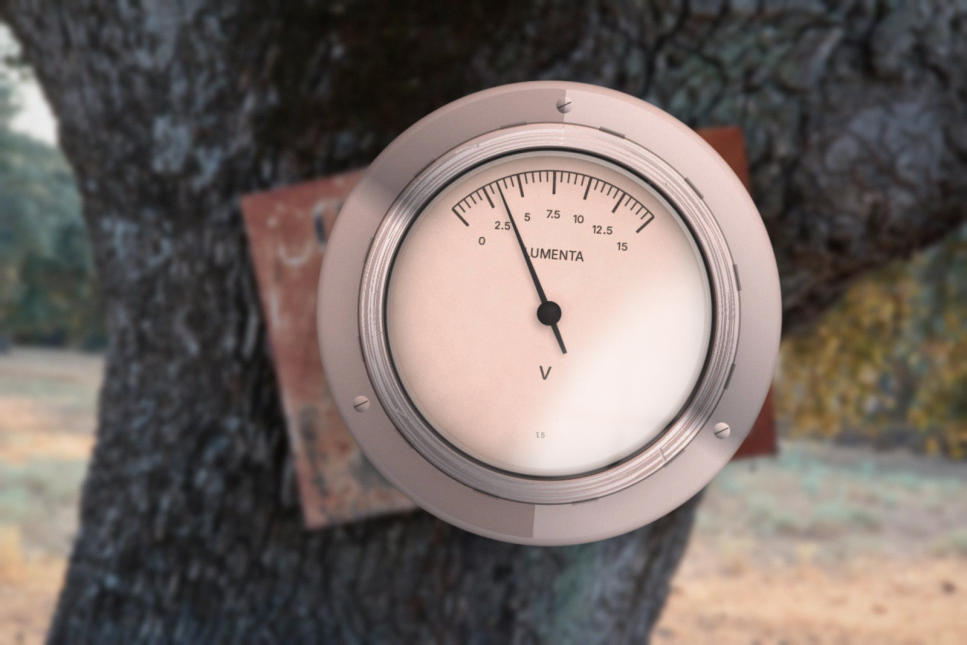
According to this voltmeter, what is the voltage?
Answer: 3.5 V
